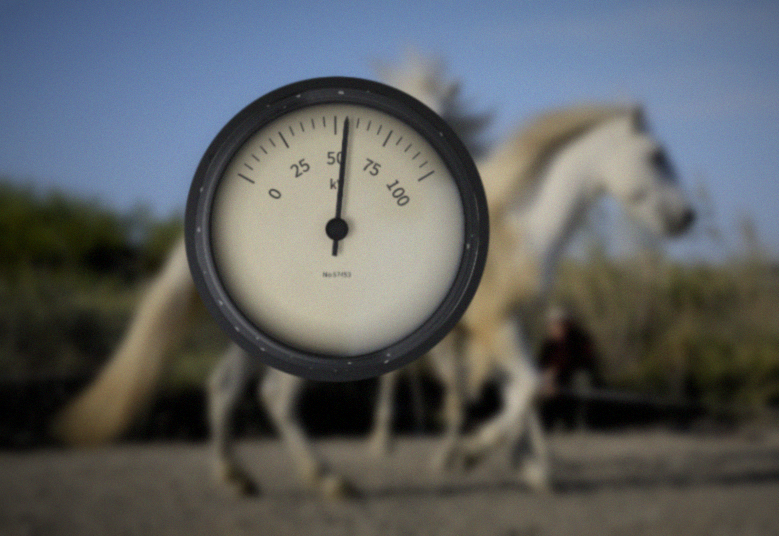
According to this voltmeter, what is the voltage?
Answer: 55 kV
